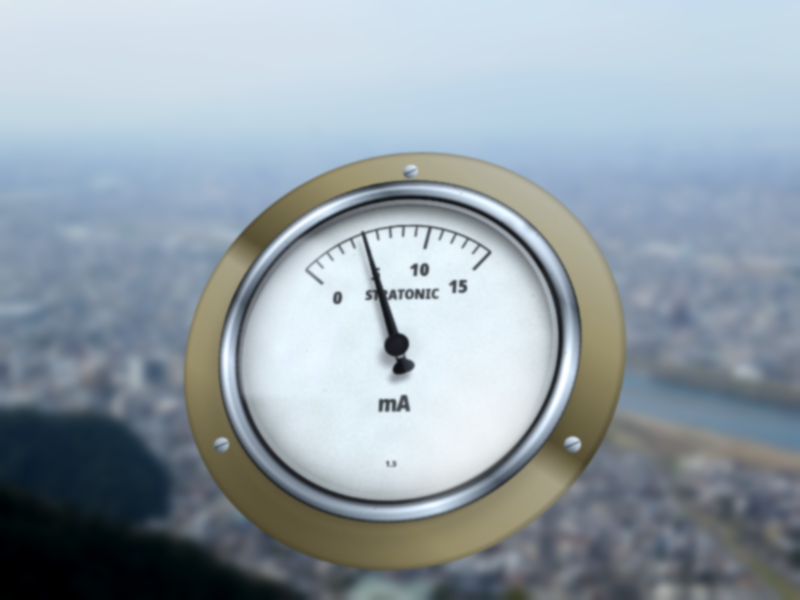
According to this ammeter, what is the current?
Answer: 5 mA
